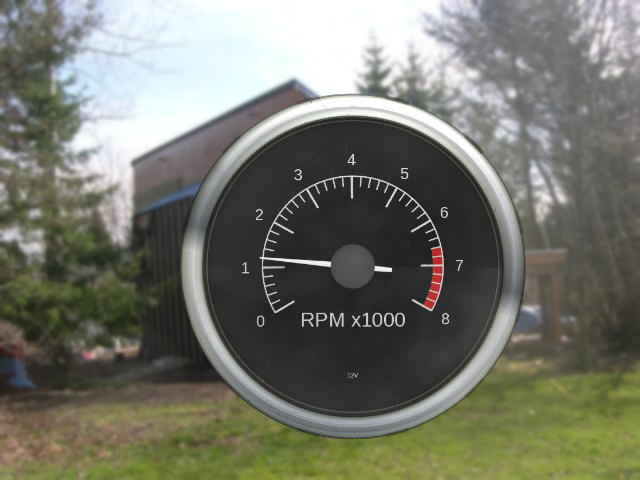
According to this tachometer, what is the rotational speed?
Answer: 1200 rpm
